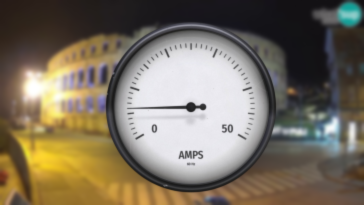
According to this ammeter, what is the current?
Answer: 6 A
